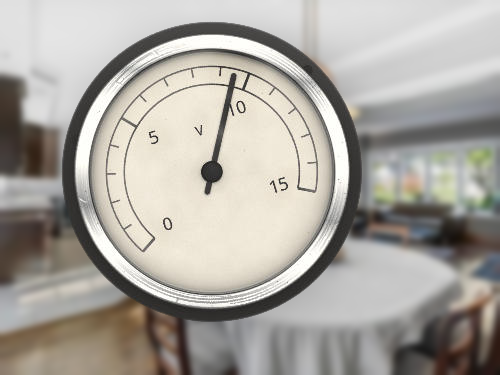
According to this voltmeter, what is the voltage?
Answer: 9.5 V
